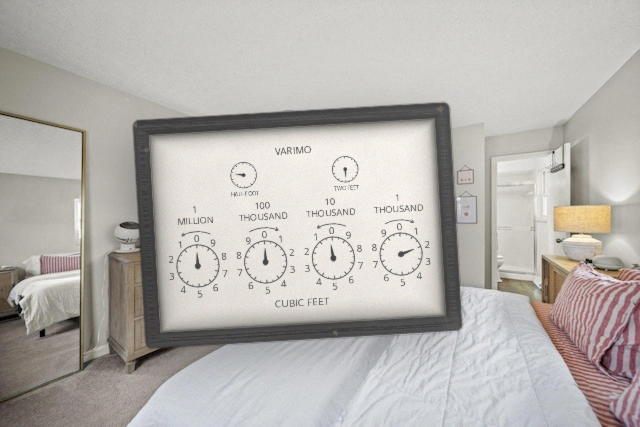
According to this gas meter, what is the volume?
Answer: 200 ft³
